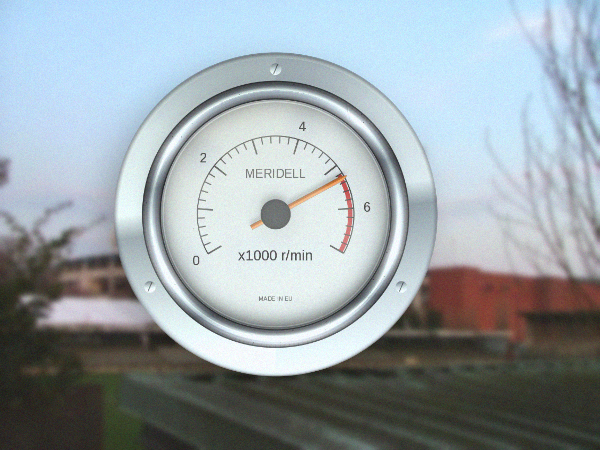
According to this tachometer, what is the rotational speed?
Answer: 5300 rpm
